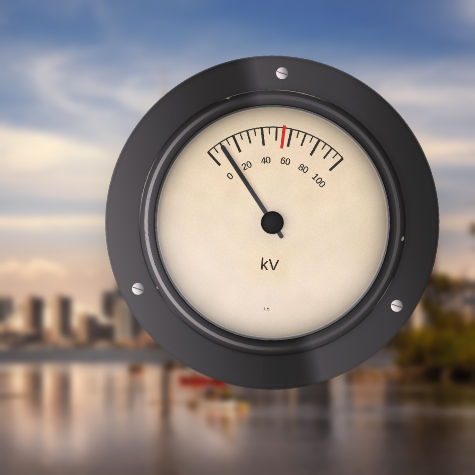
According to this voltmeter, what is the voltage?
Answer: 10 kV
